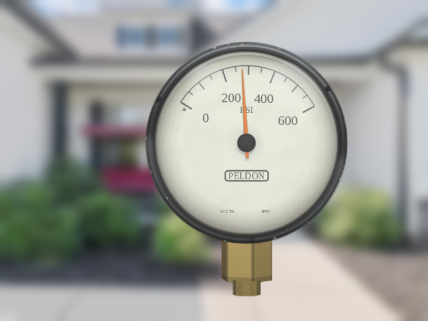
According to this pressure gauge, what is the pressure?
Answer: 275 psi
